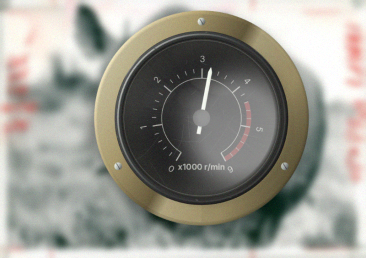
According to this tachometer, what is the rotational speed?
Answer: 3200 rpm
